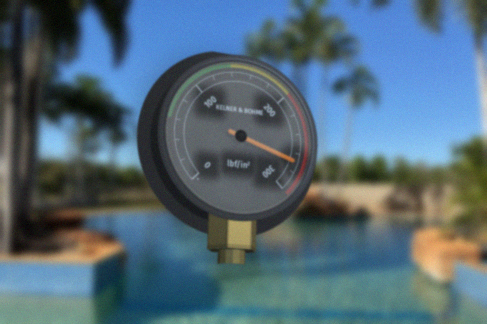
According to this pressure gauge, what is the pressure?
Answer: 270 psi
